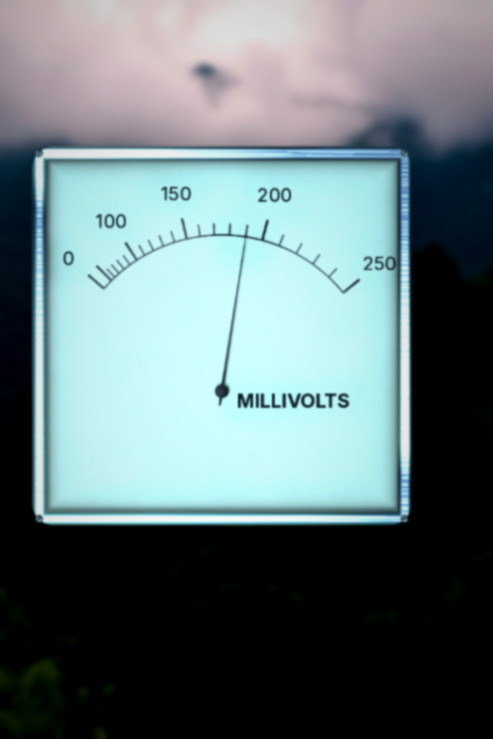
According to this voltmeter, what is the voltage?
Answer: 190 mV
